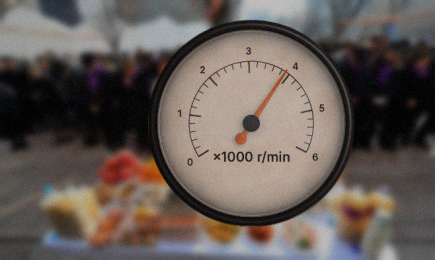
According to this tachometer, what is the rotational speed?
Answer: 3900 rpm
